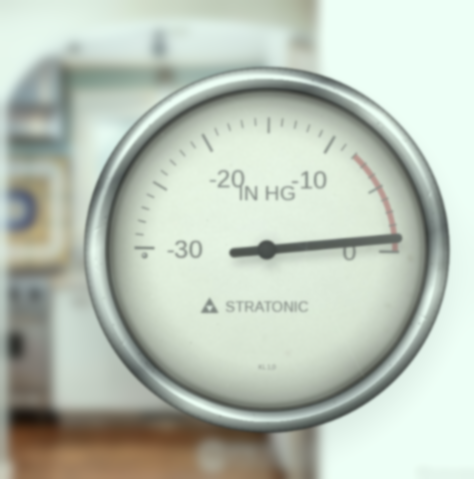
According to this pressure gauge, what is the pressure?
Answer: -1 inHg
